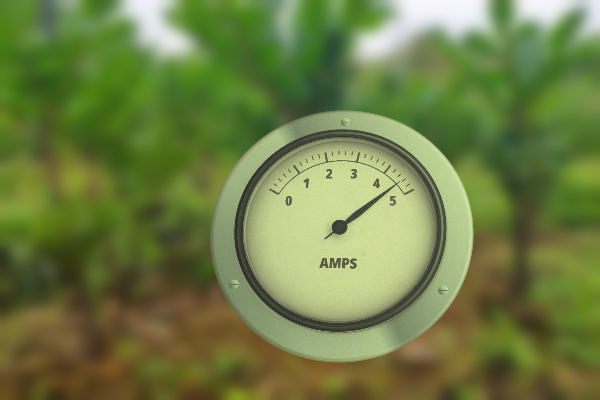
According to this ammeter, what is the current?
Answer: 4.6 A
